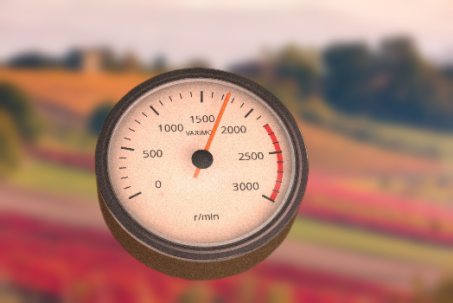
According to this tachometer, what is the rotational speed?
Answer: 1750 rpm
